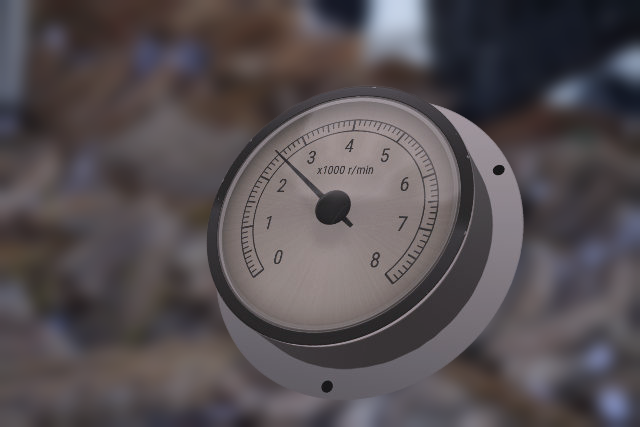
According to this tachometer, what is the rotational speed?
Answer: 2500 rpm
